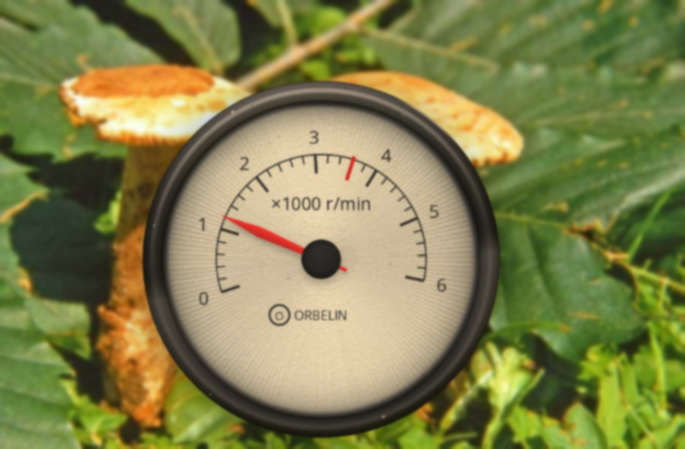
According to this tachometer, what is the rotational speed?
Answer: 1200 rpm
